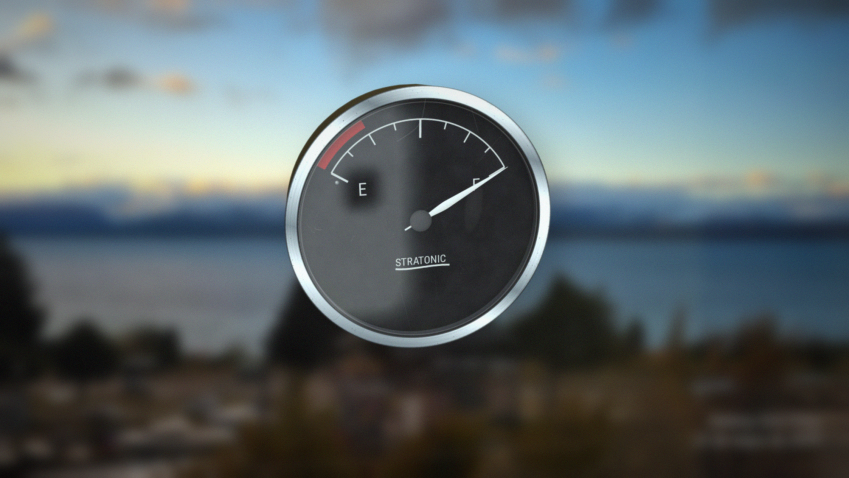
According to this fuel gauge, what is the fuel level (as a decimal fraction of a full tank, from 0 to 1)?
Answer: 1
